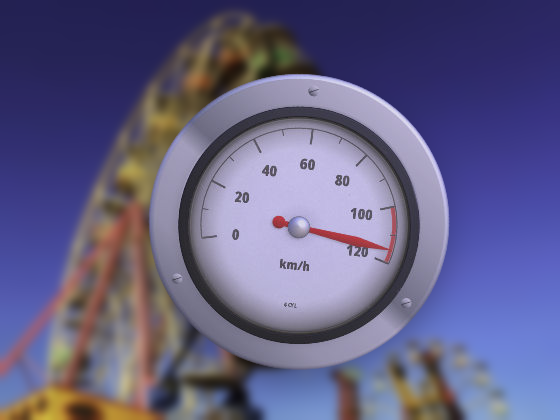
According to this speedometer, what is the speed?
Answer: 115 km/h
